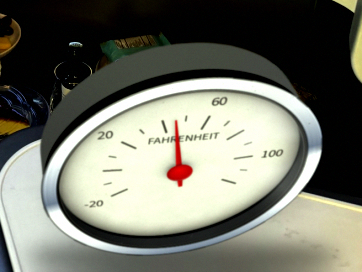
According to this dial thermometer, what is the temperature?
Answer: 45 °F
